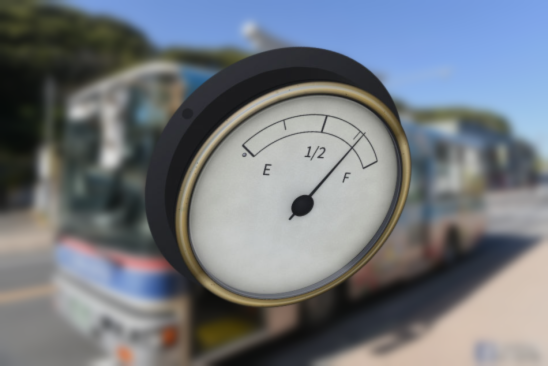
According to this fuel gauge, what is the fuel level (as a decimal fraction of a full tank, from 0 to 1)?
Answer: 0.75
